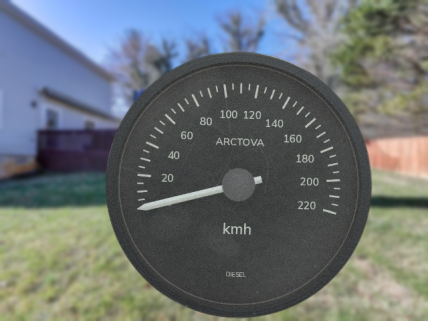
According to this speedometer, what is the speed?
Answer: 0 km/h
